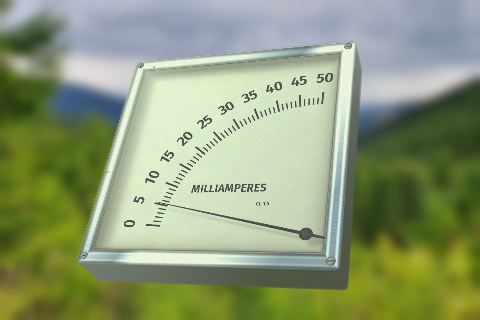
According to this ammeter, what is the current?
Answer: 5 mA
